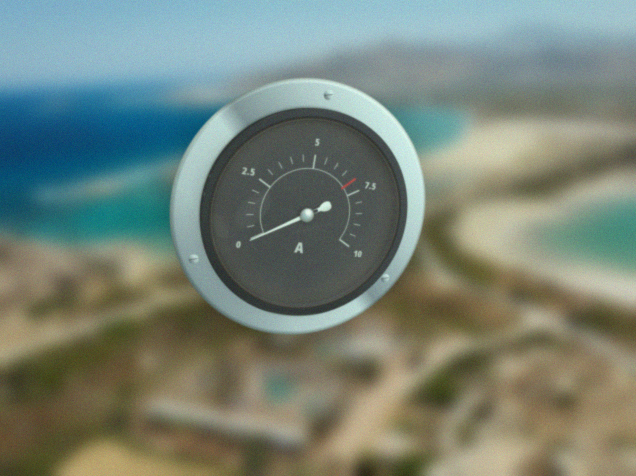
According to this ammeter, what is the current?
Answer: 0 A
